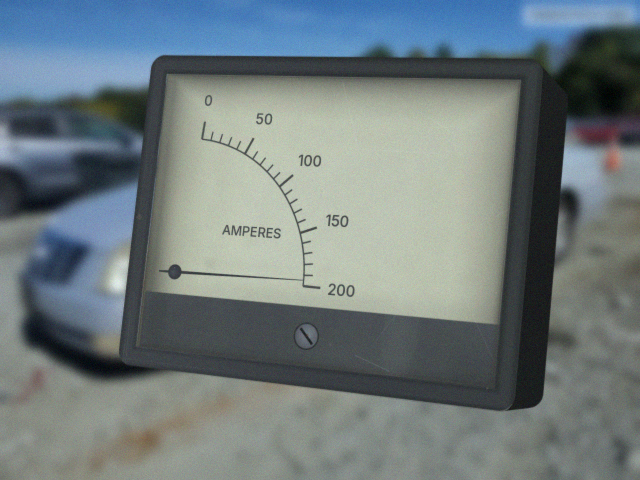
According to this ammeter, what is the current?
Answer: 195 A
